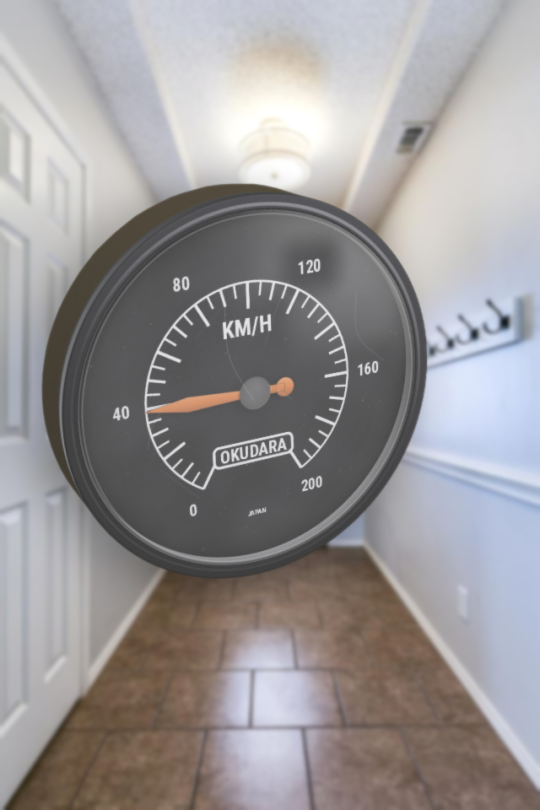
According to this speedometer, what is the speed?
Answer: 40 km/h
